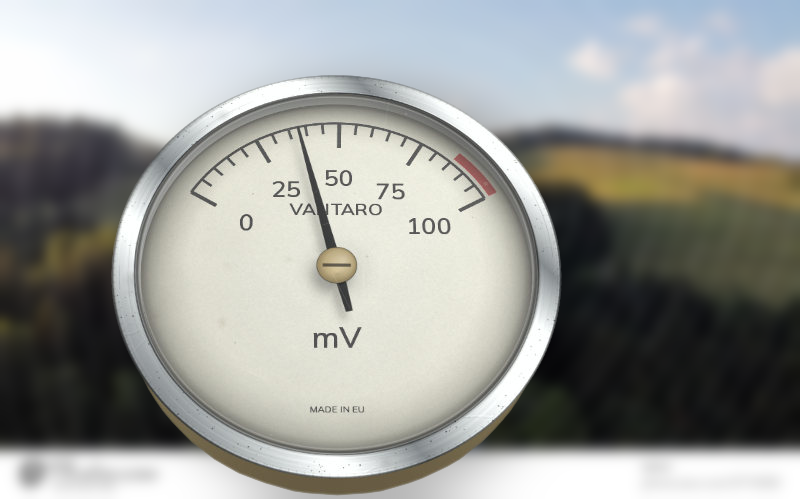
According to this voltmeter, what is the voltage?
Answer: 37.5 mV
